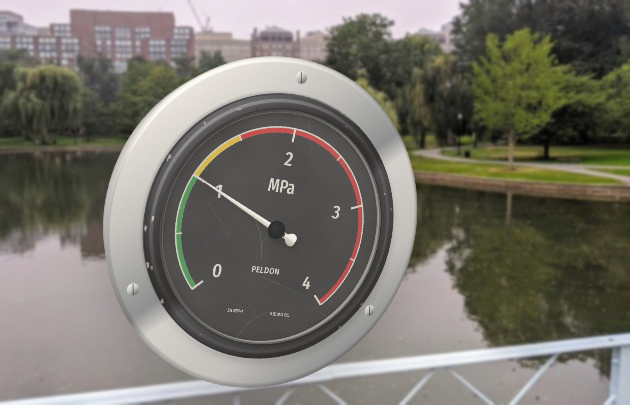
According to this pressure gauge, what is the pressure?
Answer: 1 MPa
